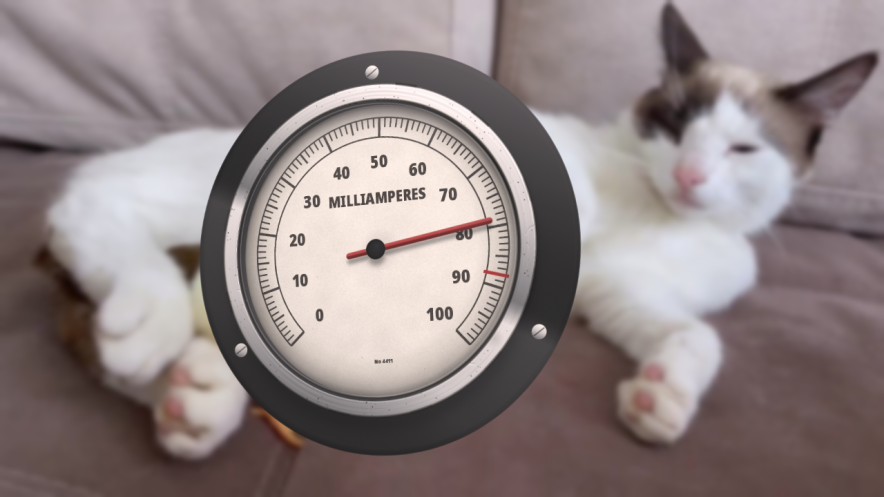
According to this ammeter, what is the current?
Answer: 79 mA
